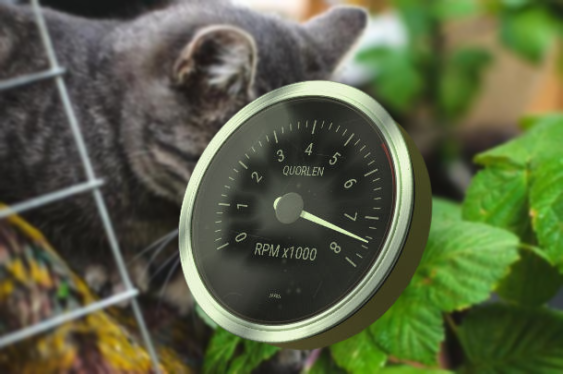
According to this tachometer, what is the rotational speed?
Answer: 7500 rpm
